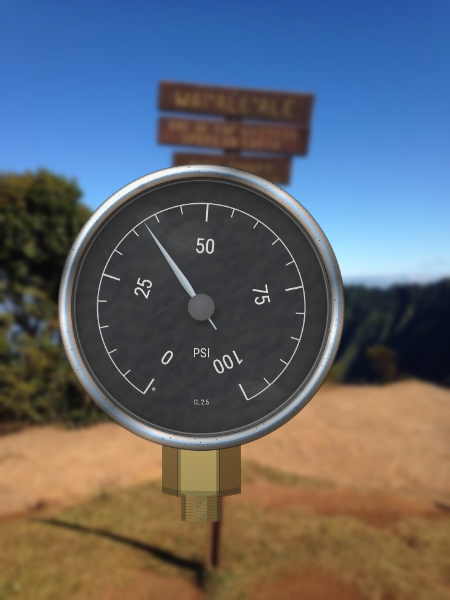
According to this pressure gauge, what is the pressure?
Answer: 37.5 psi
